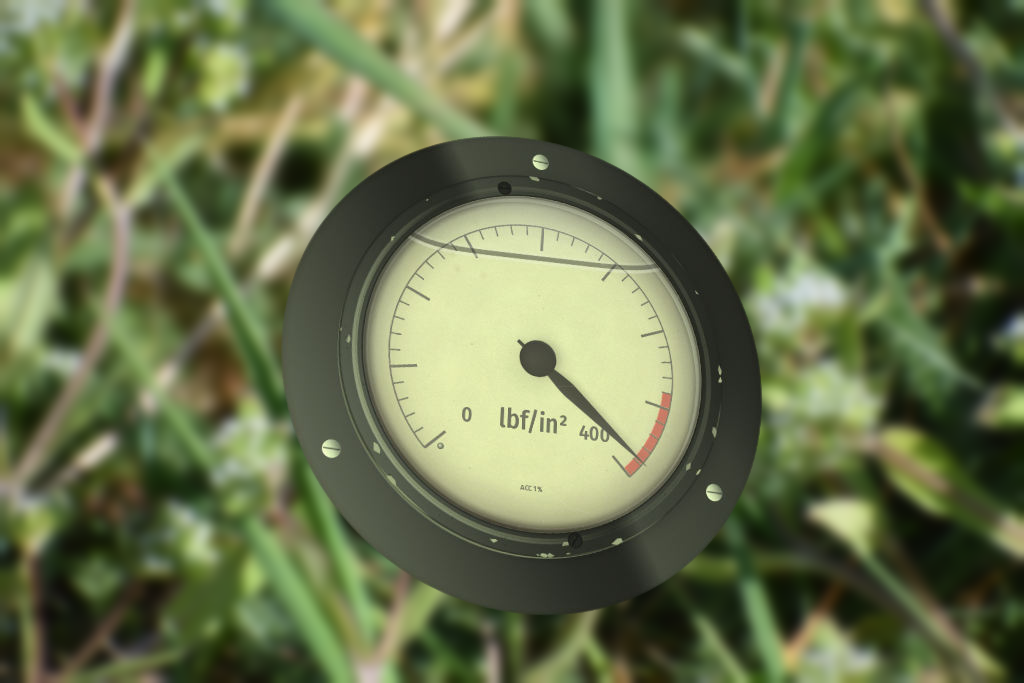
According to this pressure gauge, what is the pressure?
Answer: 390 psi
